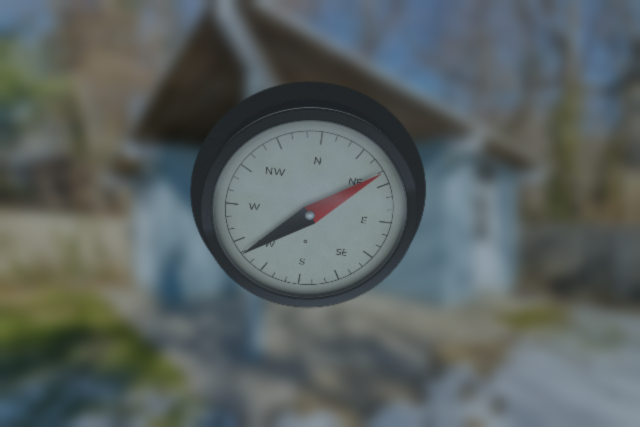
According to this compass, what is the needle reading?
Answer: 50 °
